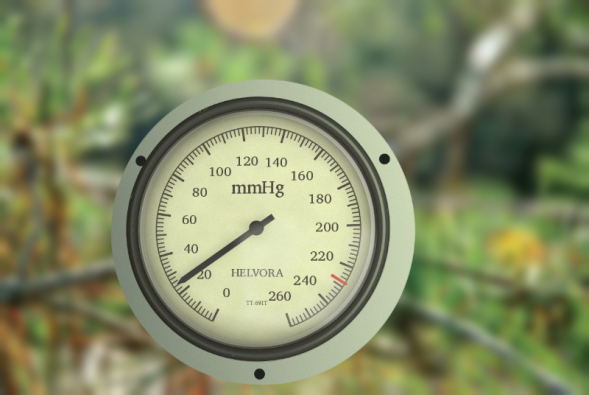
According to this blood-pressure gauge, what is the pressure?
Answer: 24 mmHg
